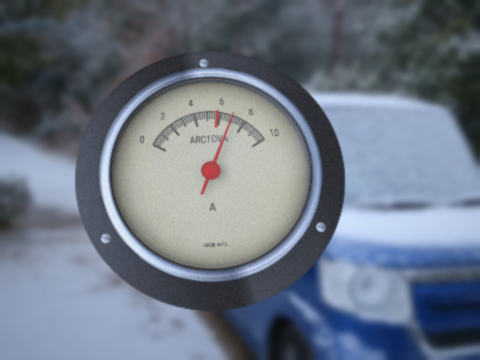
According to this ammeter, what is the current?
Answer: 7 A
